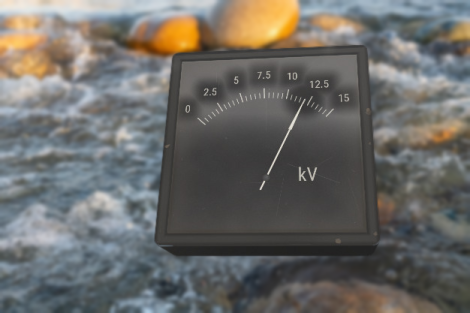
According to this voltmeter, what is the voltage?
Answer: 12 kV
